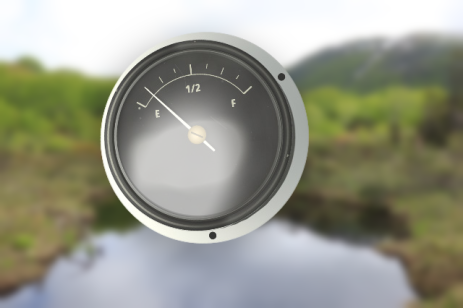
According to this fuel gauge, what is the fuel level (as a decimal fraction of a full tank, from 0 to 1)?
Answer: 0.125
